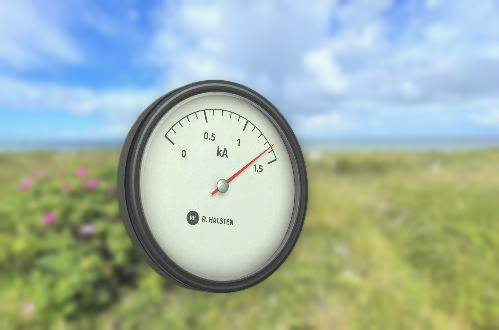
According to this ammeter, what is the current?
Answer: 1.35 kA
